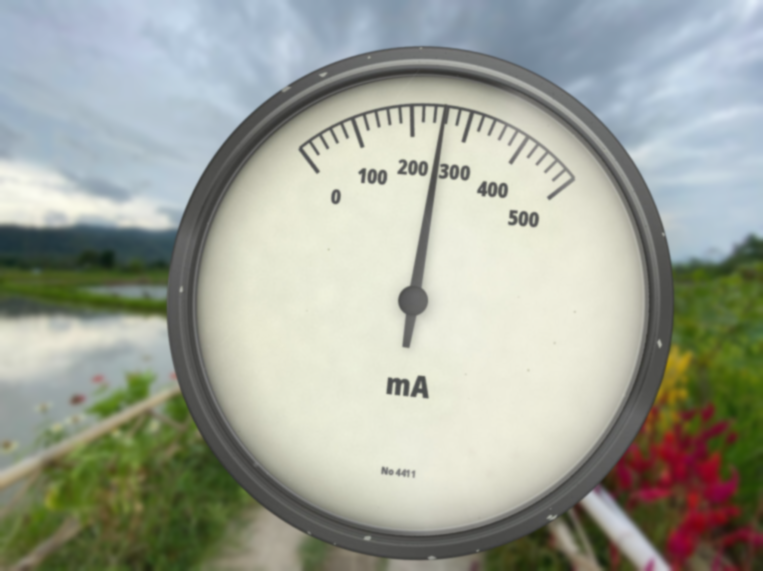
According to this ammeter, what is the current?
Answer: 260 mA
